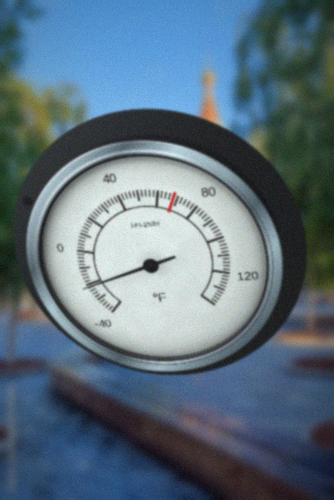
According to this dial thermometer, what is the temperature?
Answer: -20 °F
